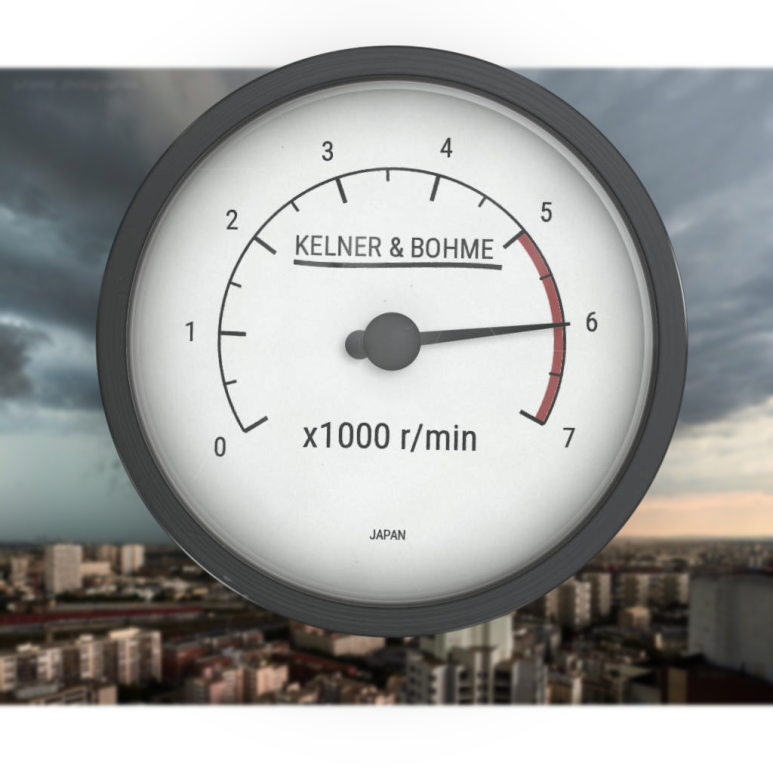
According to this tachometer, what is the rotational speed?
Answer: 6000 rpm
